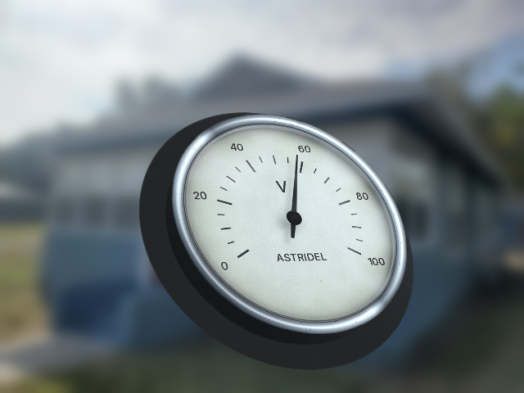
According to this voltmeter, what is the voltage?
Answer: 57.5 V
